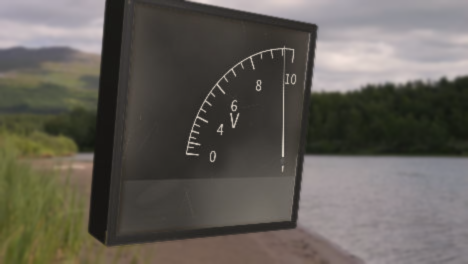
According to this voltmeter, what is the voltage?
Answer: 9.5 V
